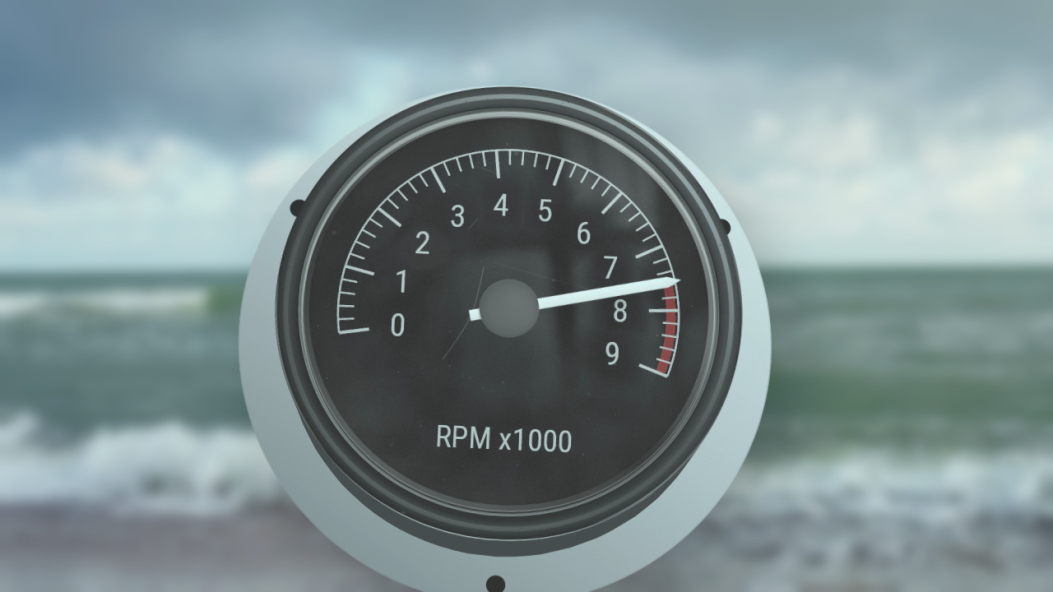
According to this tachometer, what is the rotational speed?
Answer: 7600 rpm
